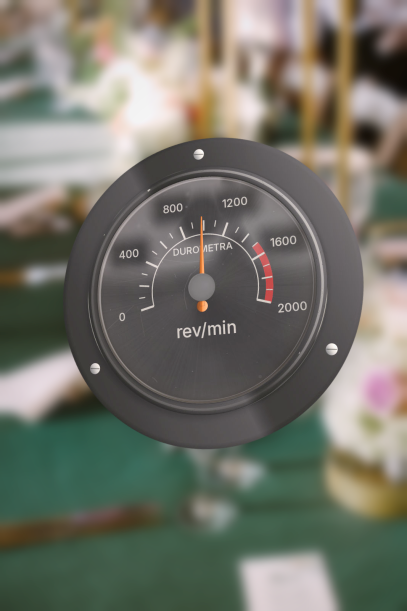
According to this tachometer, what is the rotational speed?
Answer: 1000 rpm
